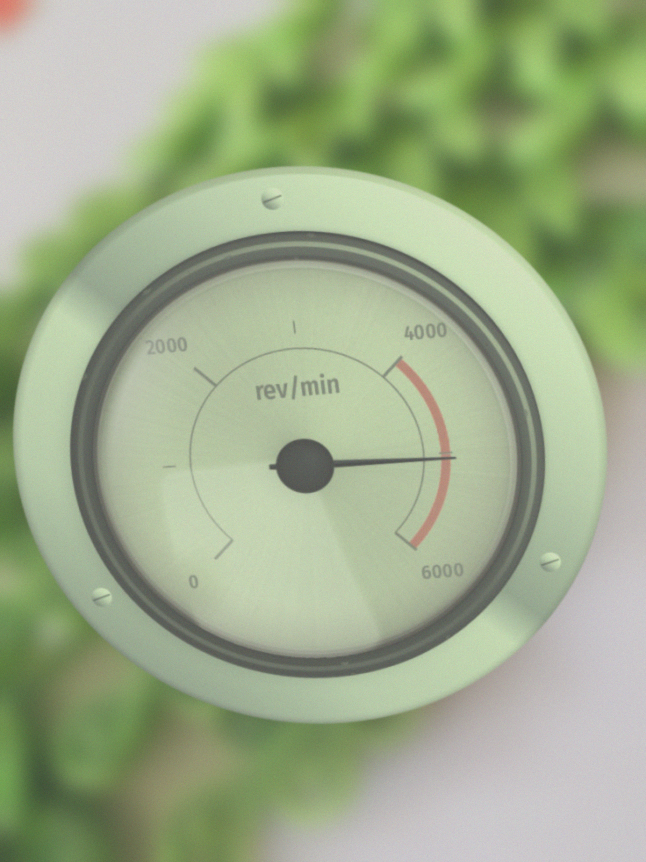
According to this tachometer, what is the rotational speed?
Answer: 5000 rpm
